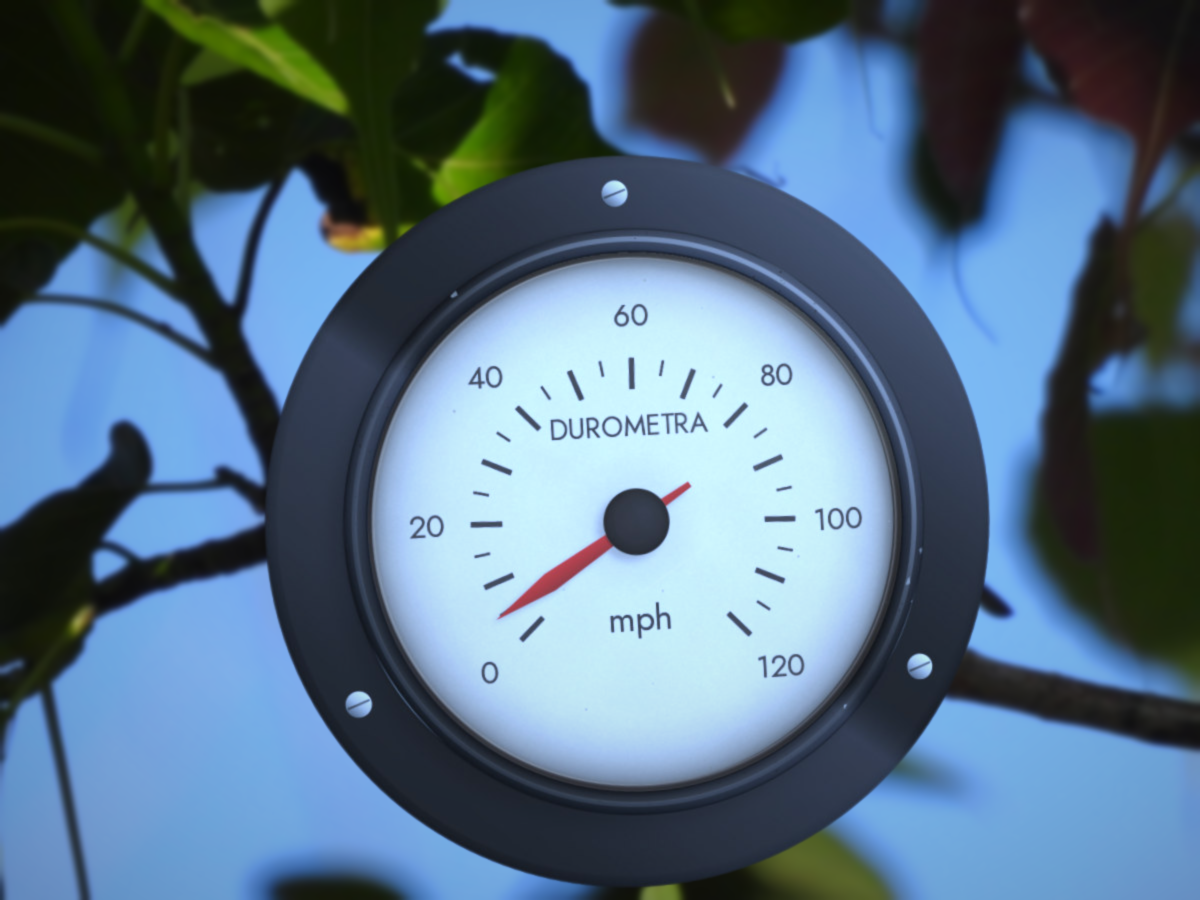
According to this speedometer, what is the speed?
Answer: 5 mph
